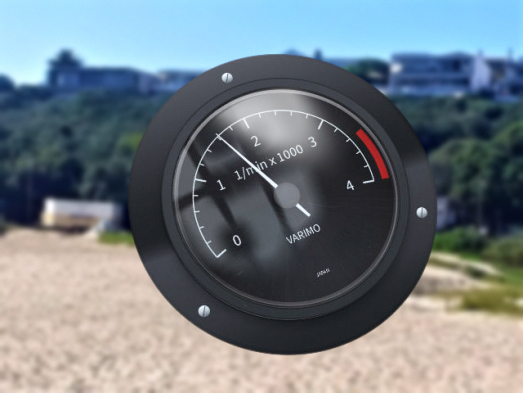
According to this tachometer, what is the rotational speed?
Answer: 1600 rpm
